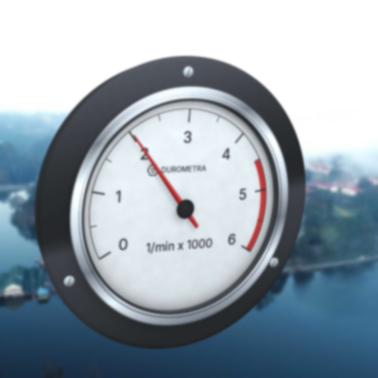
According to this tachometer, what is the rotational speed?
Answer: 2000 rpm
